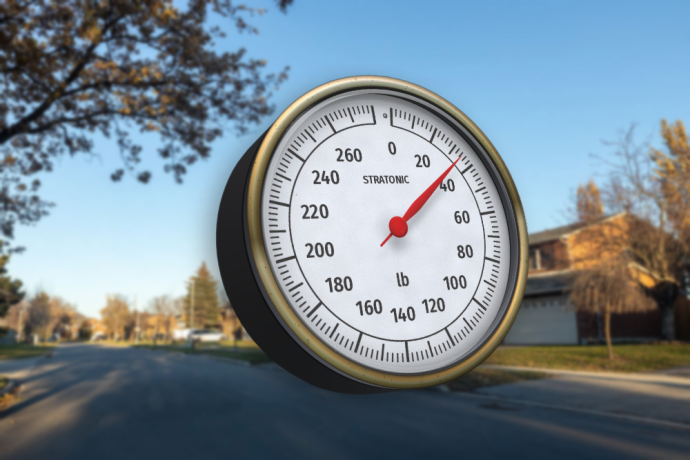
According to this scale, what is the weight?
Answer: 34 lb
